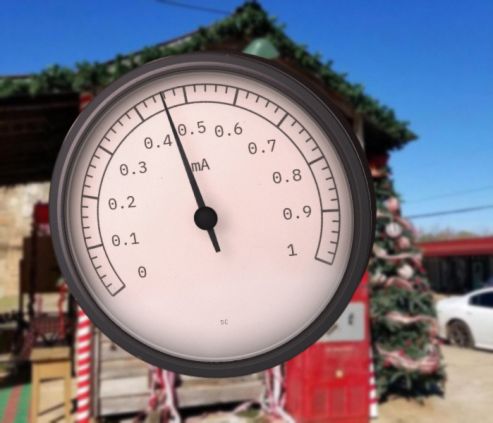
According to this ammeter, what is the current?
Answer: 0.46 mA
